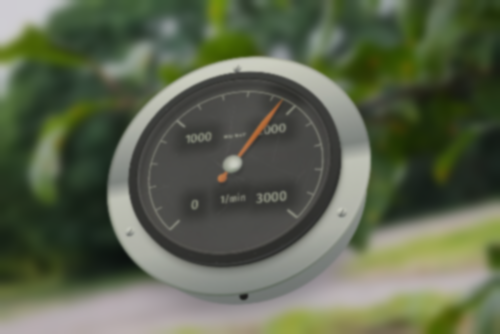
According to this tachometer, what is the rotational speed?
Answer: 1900 rpm
